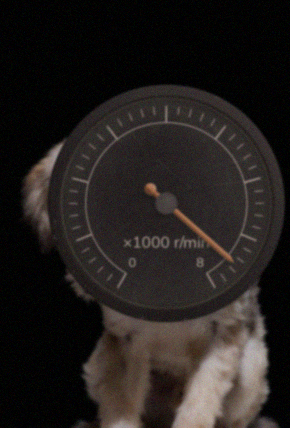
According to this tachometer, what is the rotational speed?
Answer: 7500 rpm
